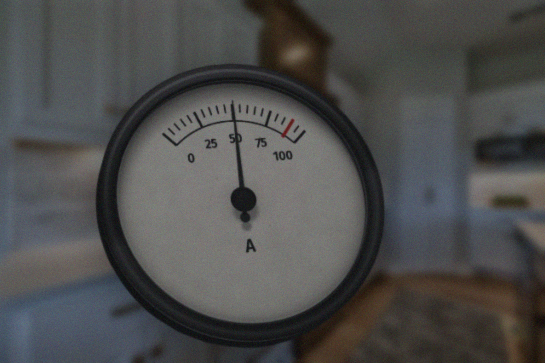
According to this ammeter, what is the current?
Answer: 50 A
